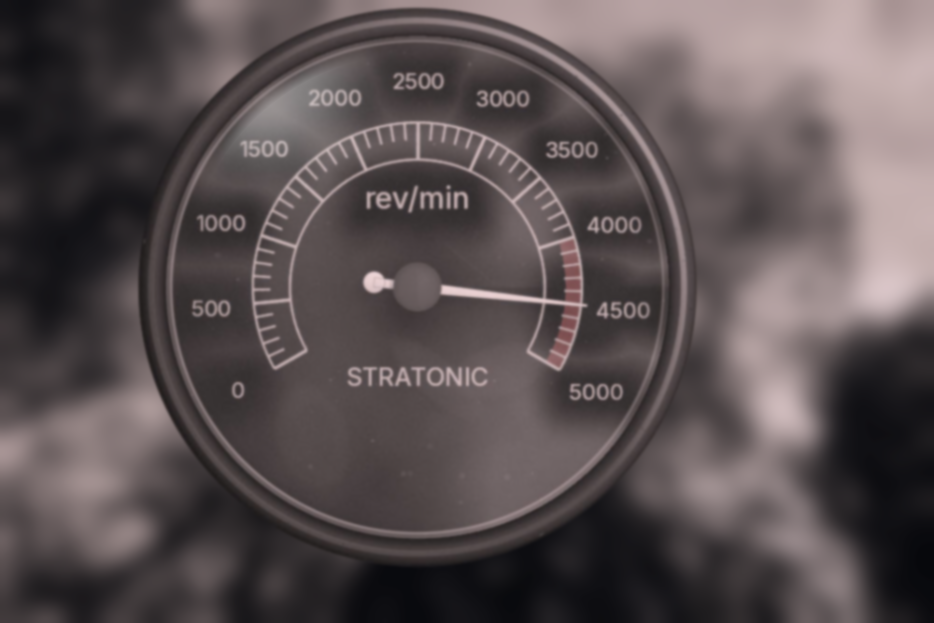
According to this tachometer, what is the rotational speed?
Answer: 4500 rpm
